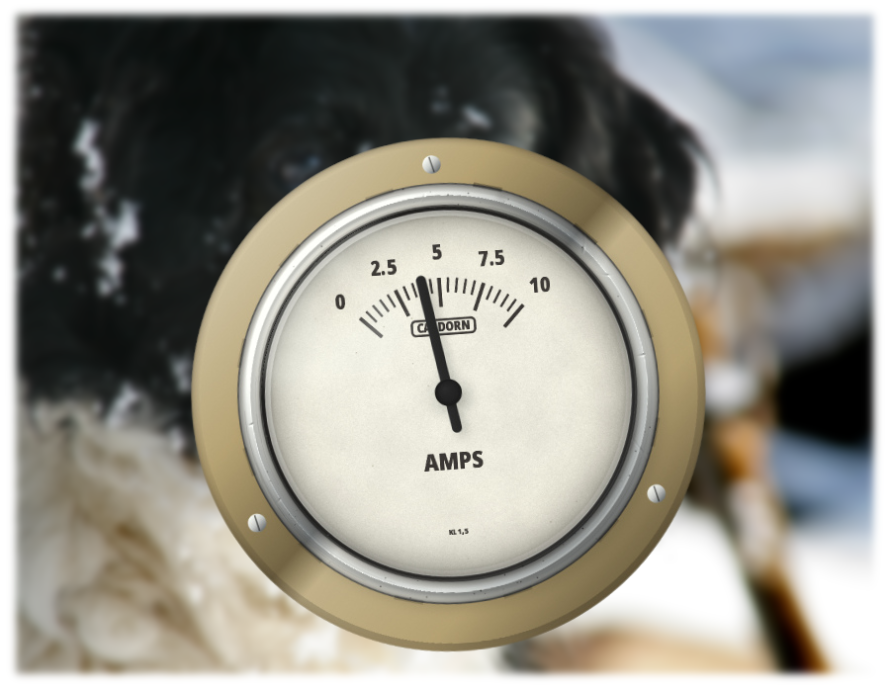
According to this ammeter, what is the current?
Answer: 4 A
